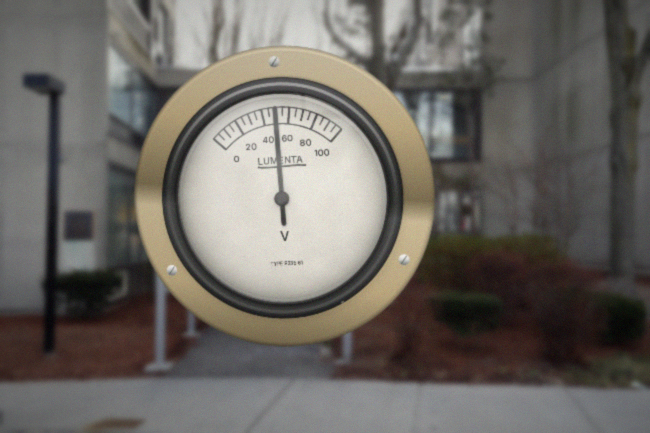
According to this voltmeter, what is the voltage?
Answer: 50 V
